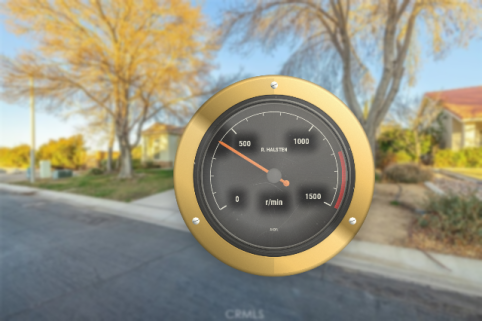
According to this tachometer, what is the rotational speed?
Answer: 400 rpm
